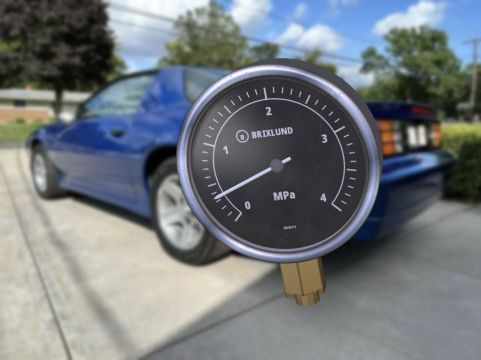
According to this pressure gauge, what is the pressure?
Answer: 0.35 MPa
